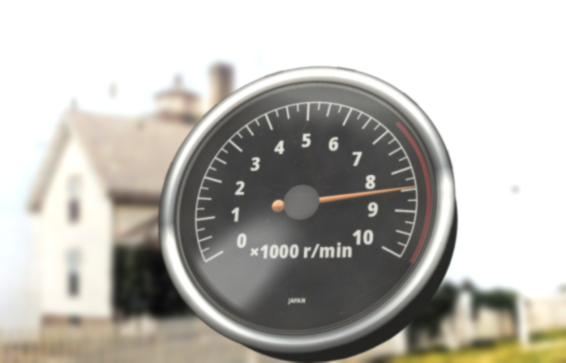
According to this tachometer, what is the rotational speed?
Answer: 8500 rpm
